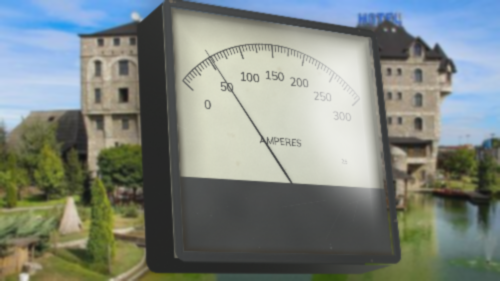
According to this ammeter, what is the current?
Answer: 50 A
